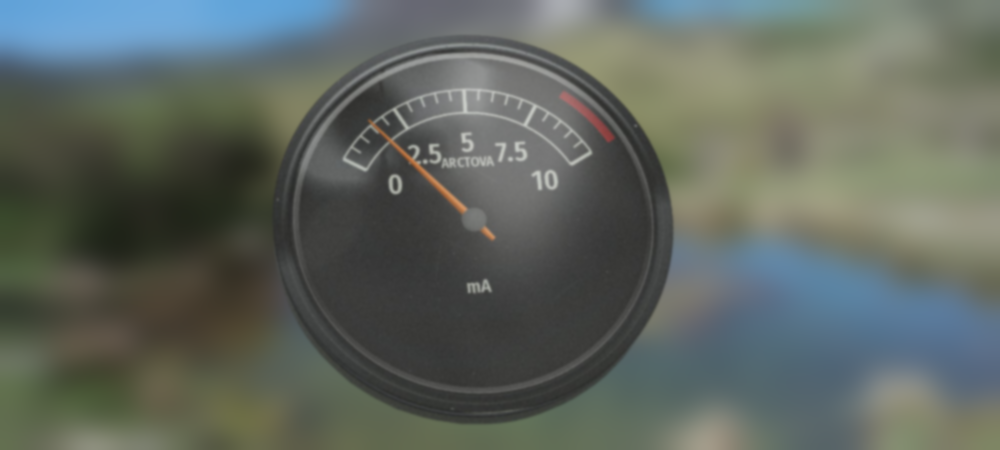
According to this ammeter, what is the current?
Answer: 1.5 mA
